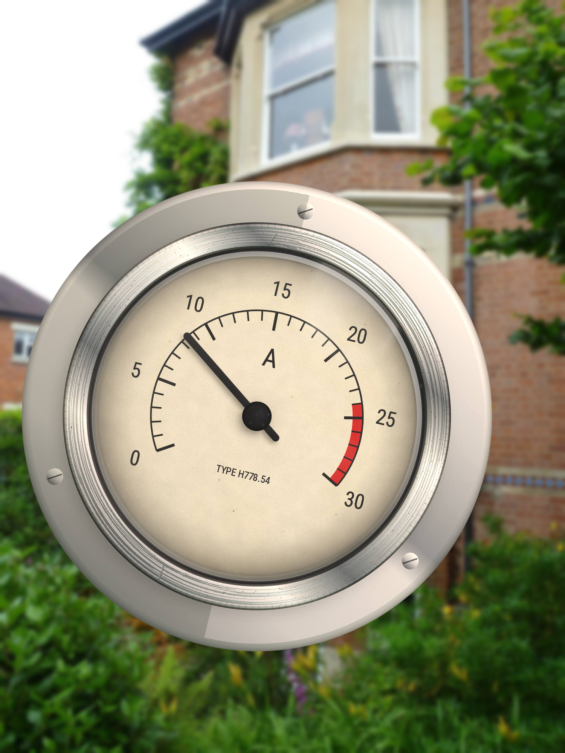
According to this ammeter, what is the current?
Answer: 8.5 A
